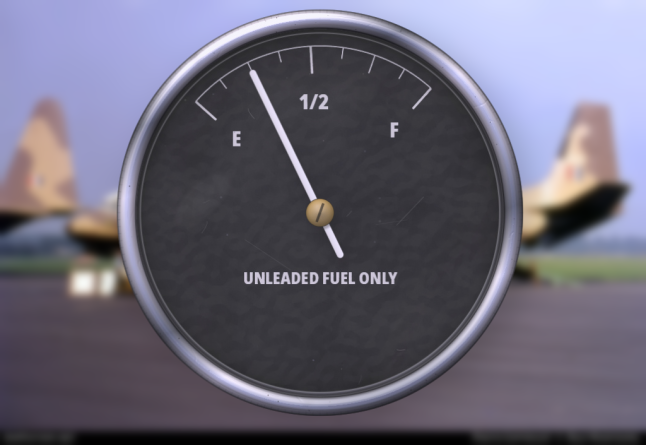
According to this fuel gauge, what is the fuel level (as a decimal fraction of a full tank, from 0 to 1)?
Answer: 0.25
